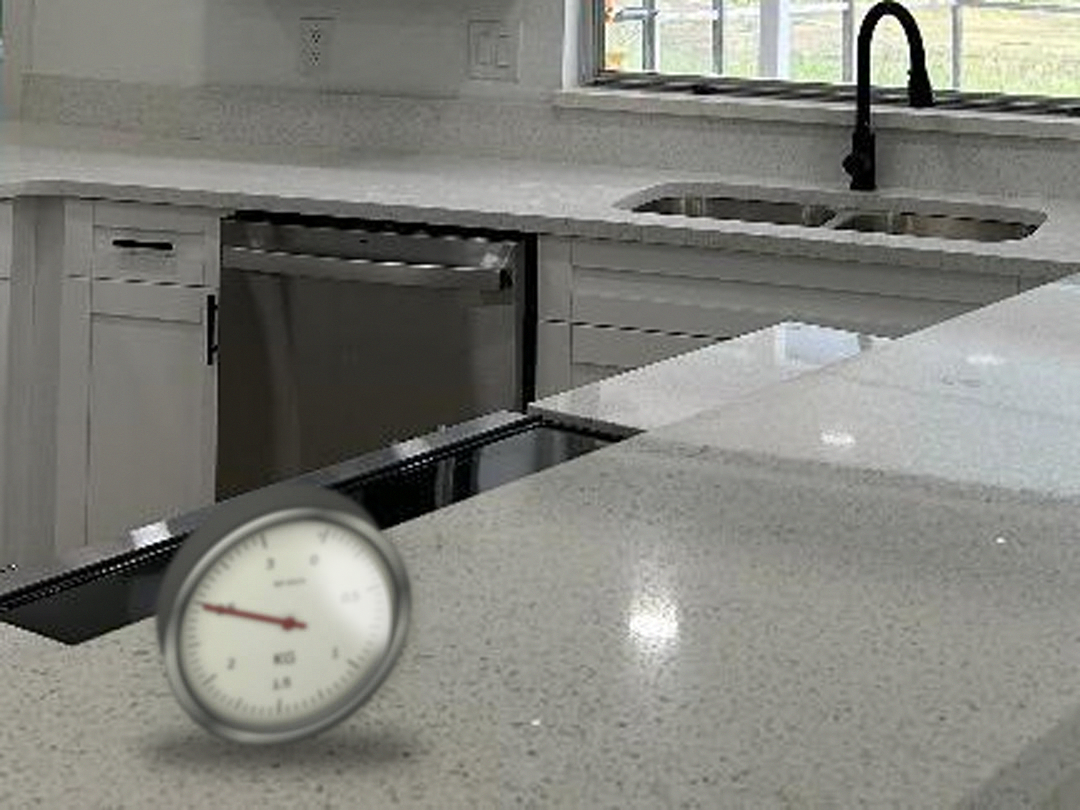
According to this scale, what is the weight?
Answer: 2.5 kg
